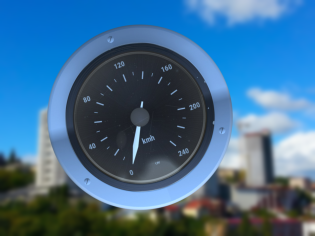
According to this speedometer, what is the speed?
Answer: 0 km/h
